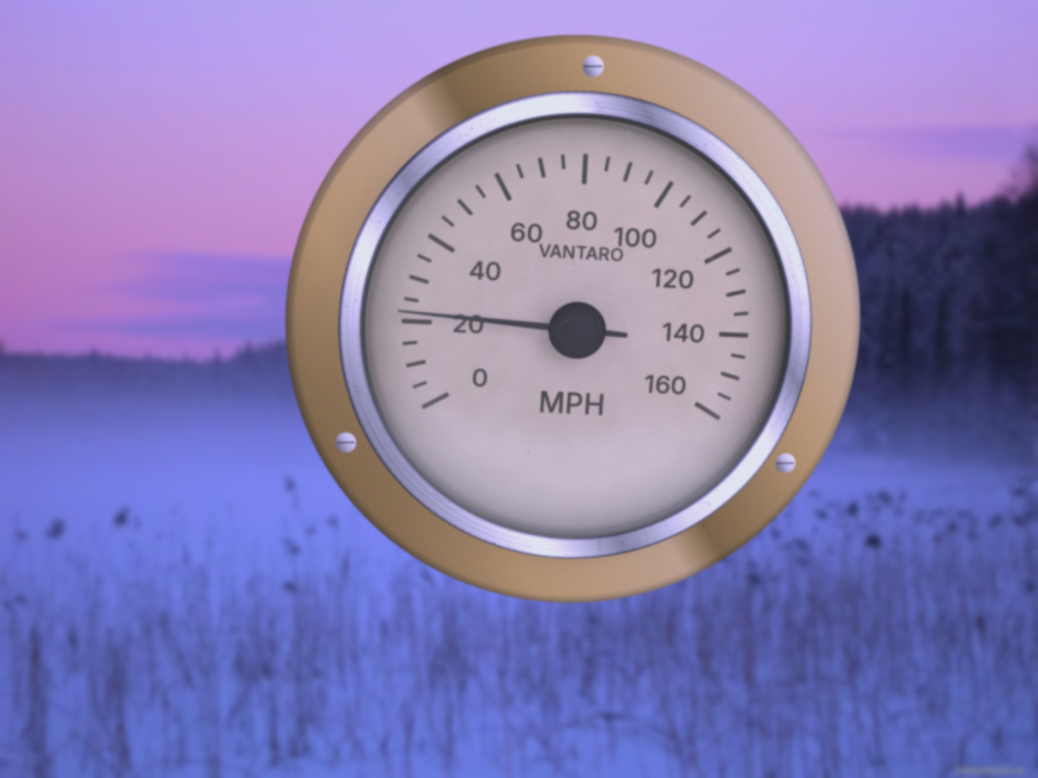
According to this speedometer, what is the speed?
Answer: 22.5 mph
